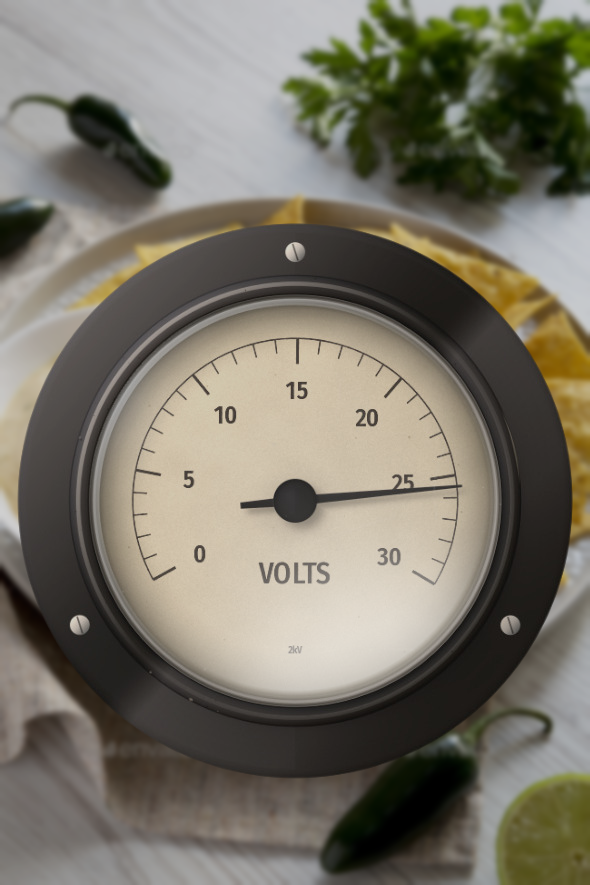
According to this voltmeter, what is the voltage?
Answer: 25.5 V
